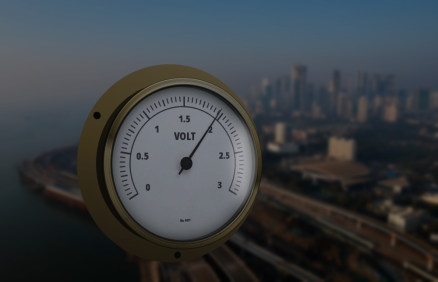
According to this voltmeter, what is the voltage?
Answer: 1.95 V
